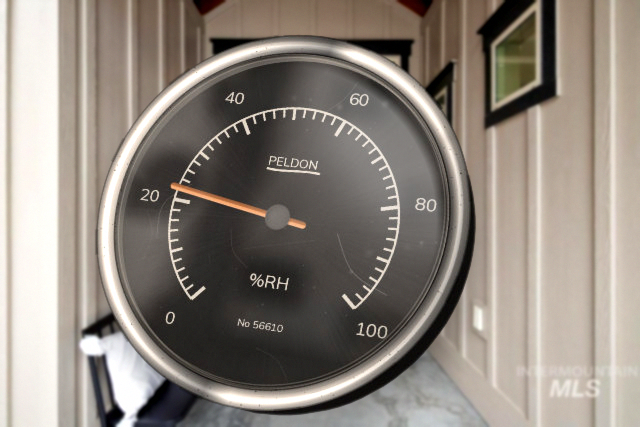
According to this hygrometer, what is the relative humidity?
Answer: 22 %
